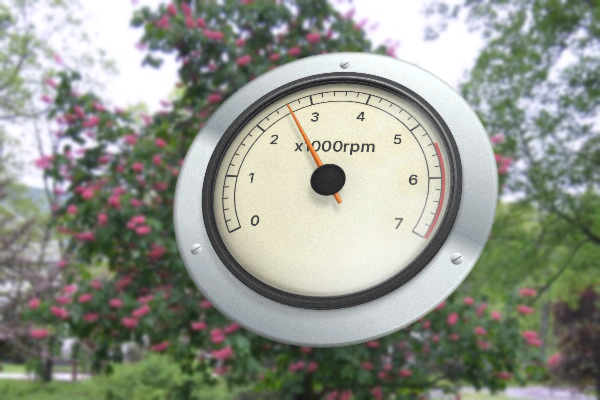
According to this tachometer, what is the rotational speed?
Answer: 2600 rpm
